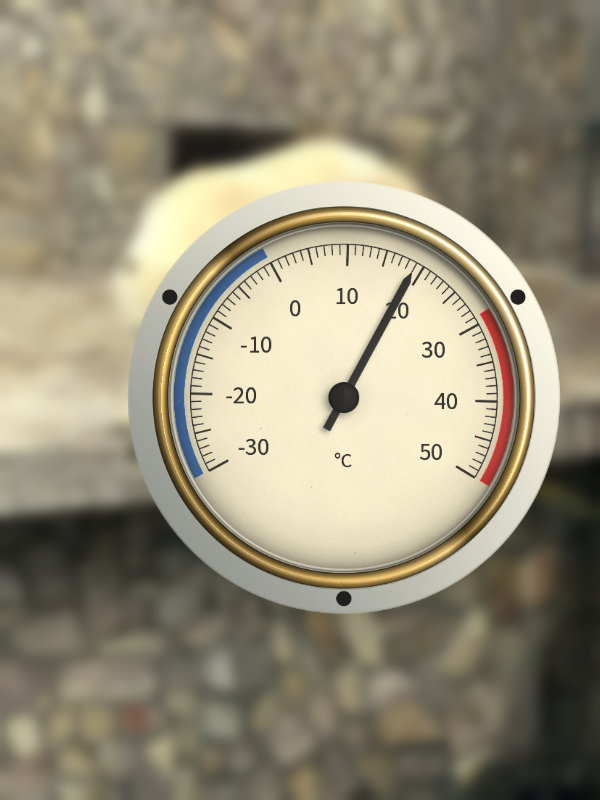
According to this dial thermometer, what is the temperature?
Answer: 19 °C
